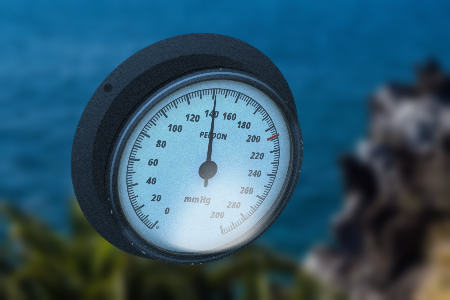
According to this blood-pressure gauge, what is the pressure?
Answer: 140 mmHg
